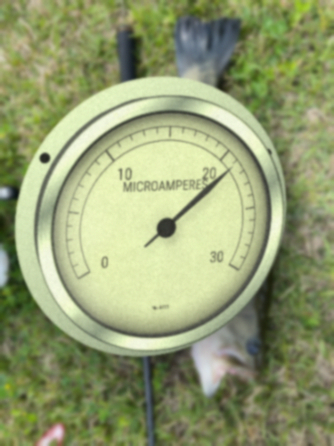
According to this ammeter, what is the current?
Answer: 21 µA
